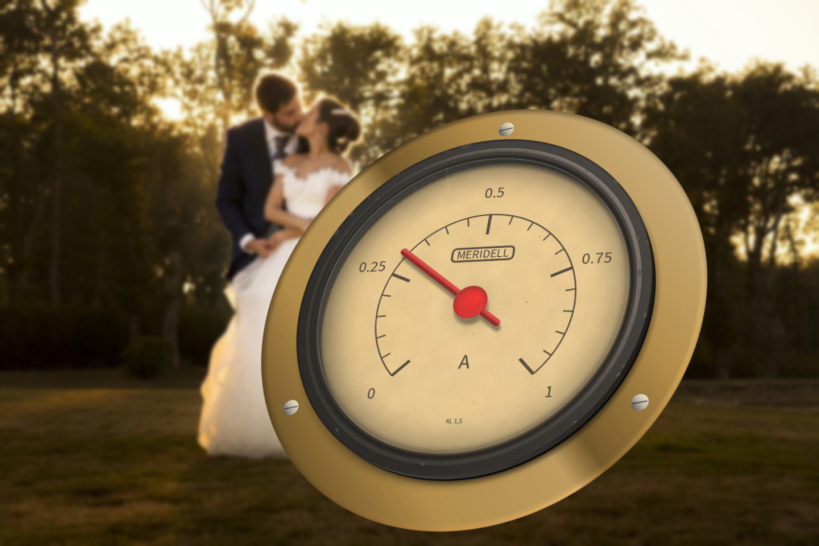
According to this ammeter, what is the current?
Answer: 0.3 A
